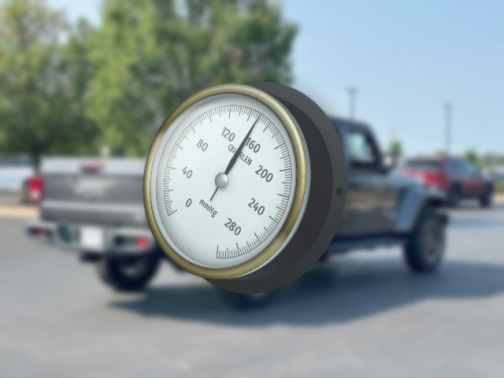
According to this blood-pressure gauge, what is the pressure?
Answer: 150 mmHg
